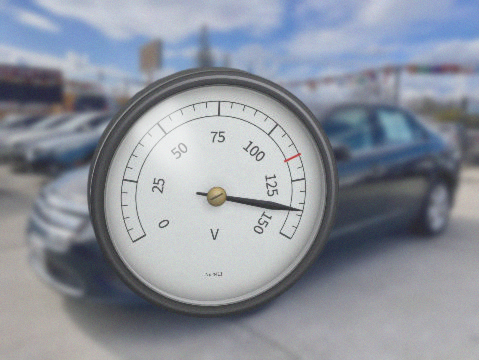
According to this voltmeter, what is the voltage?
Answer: 137.5 V
